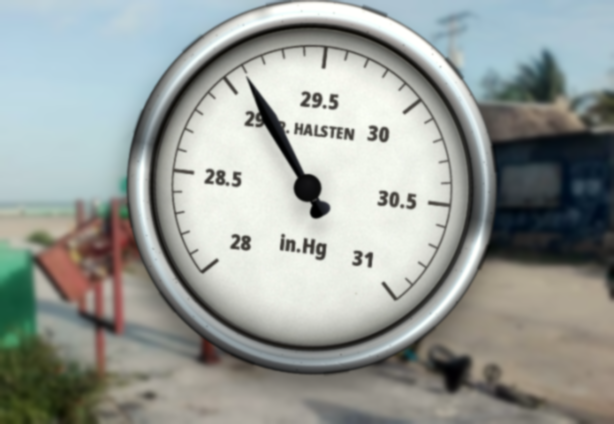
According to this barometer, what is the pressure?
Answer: 29.1 inHg
